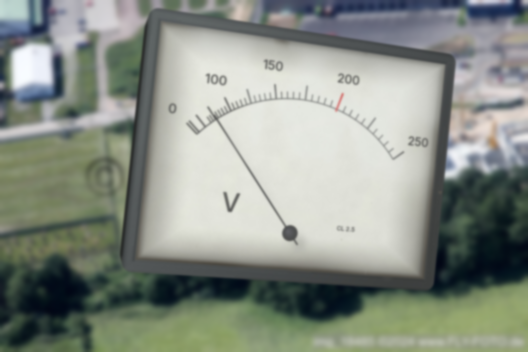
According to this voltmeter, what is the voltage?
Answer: 75 V
